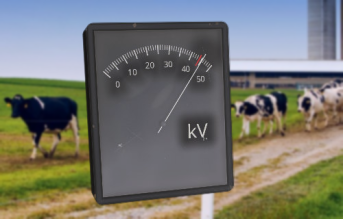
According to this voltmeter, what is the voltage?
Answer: 45 kV
